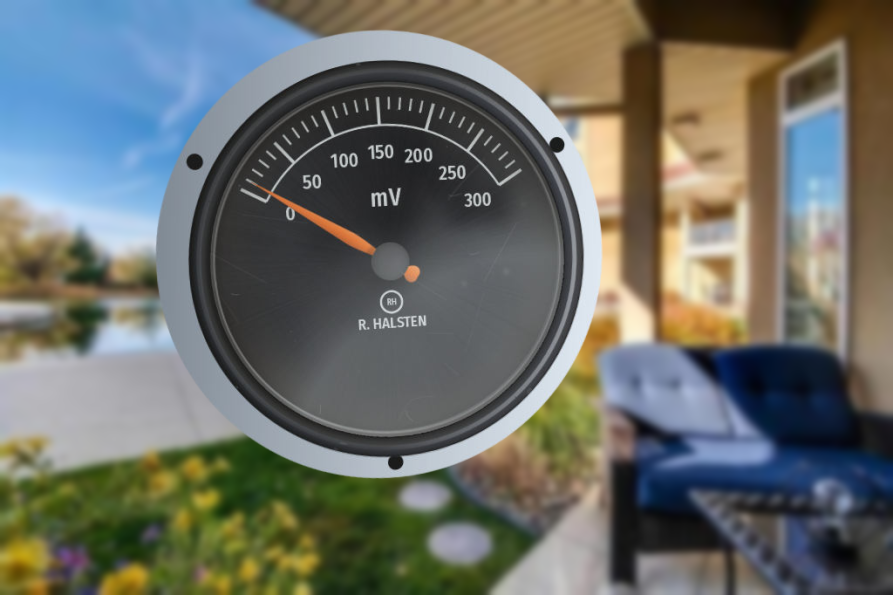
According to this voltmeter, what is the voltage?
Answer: 10 mV
